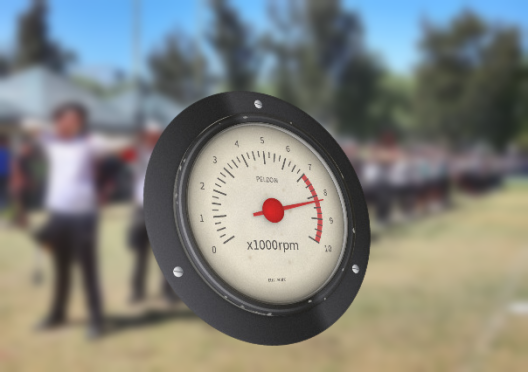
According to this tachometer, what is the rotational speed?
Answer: 8250 rpm
